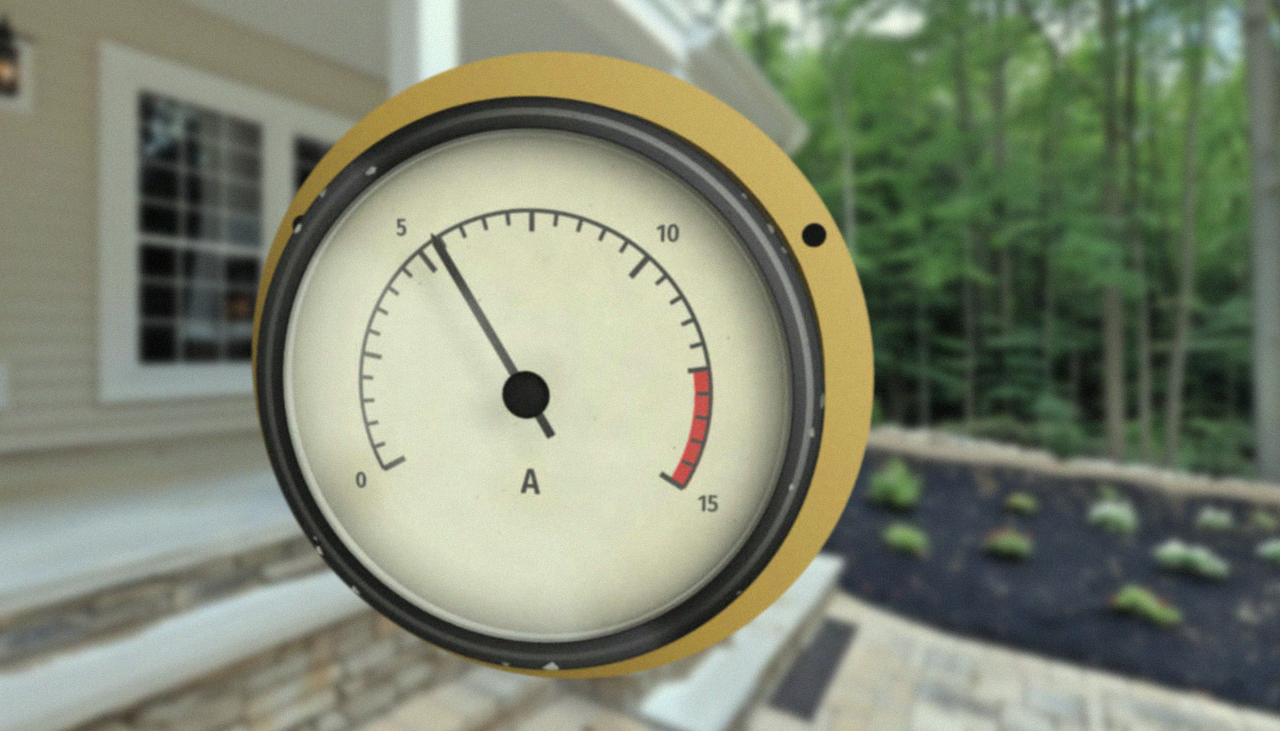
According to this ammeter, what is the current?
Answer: 5.5 A
